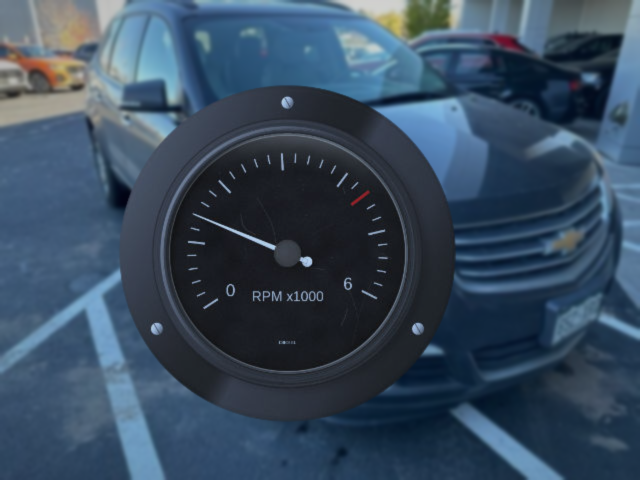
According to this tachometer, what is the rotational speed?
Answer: 1400 rpm
